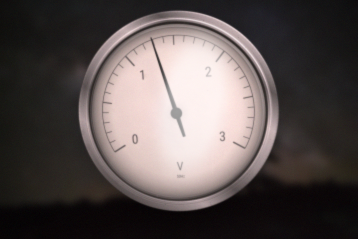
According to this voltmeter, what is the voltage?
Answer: 1.3 V
